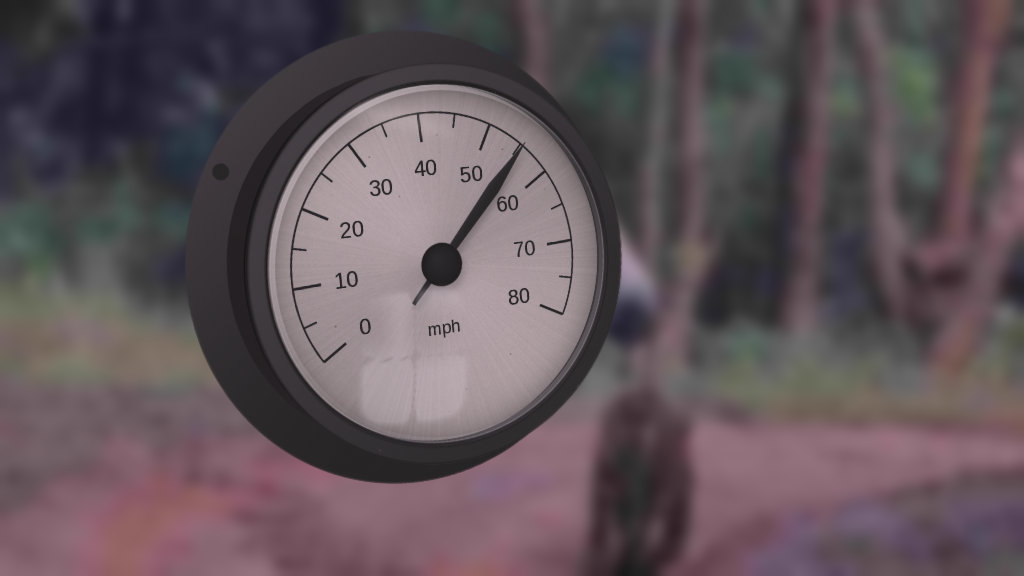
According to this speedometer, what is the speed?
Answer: 55 mph
